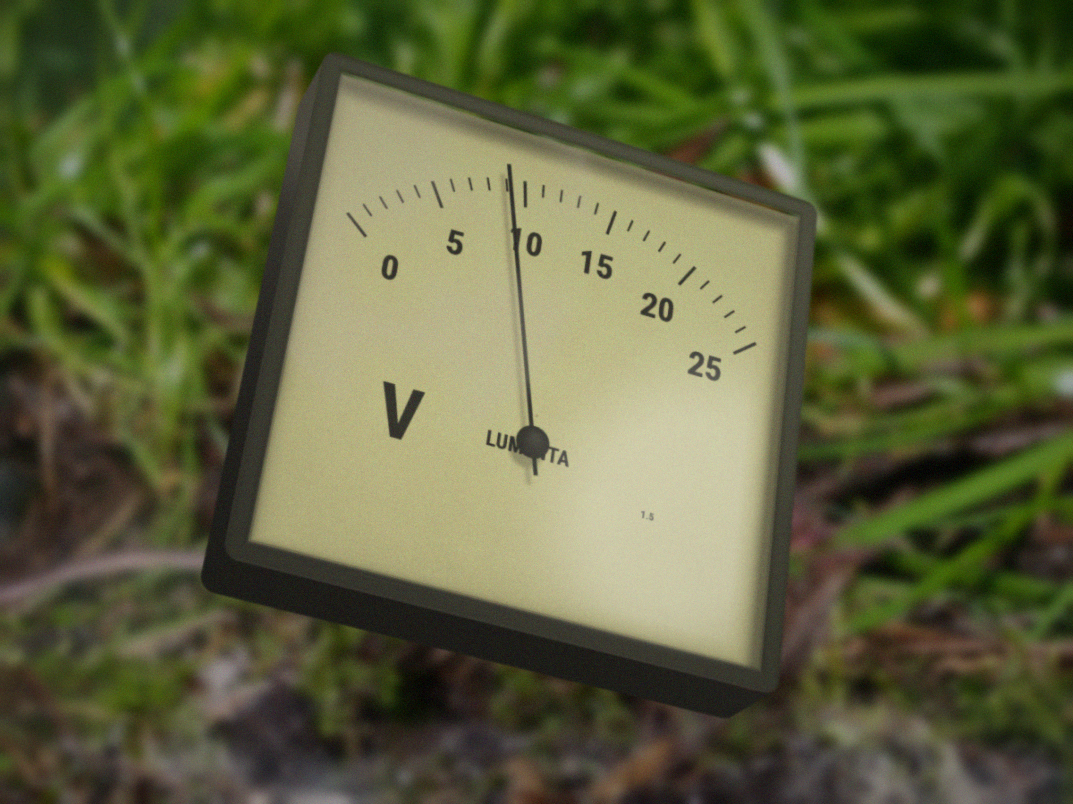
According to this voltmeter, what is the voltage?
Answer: 9 V
